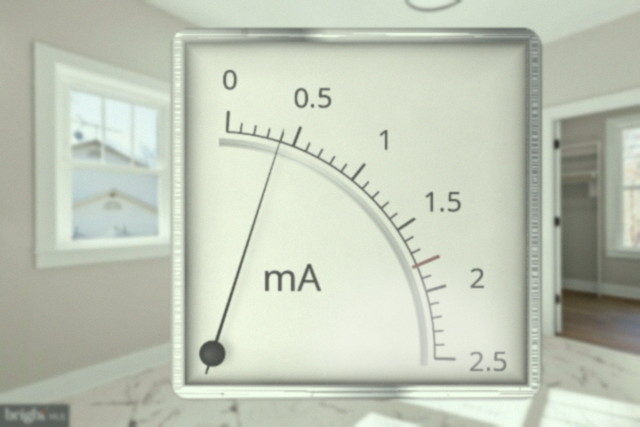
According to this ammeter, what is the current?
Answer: 0.4 mA
